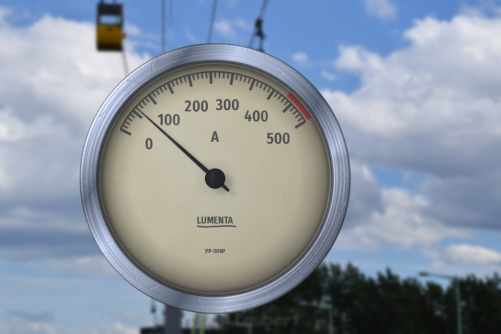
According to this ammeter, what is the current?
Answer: 60 A
